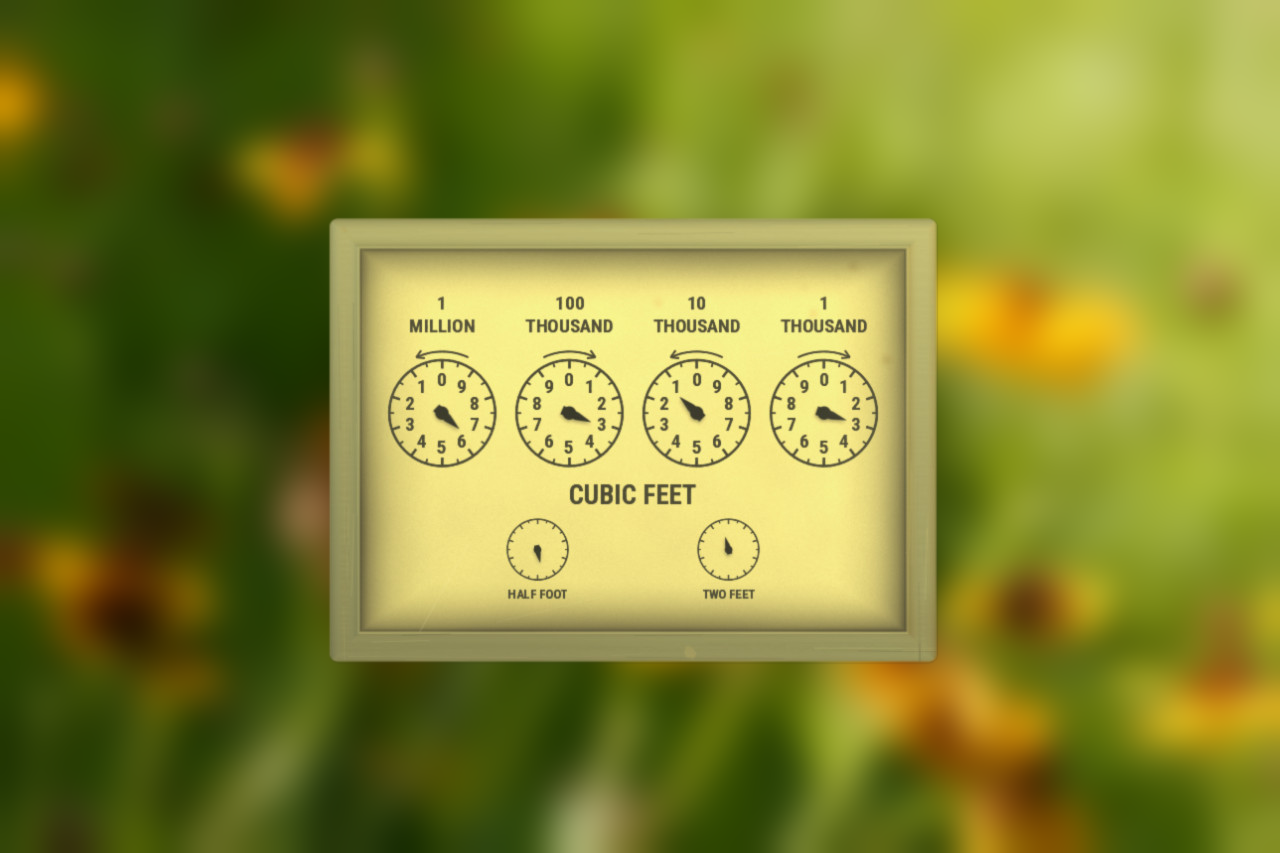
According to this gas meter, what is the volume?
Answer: 631300 ft³
